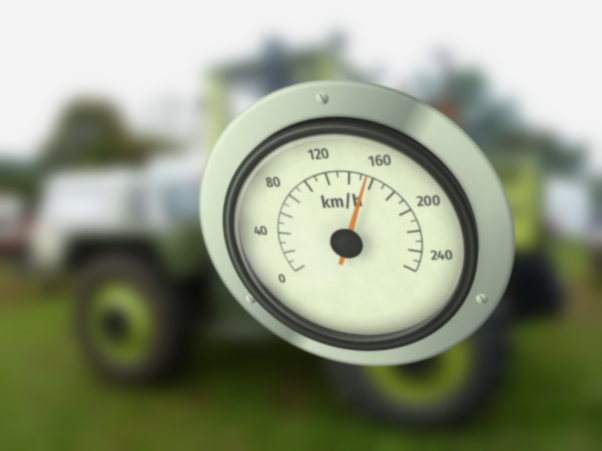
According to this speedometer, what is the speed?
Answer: 155 km/h
